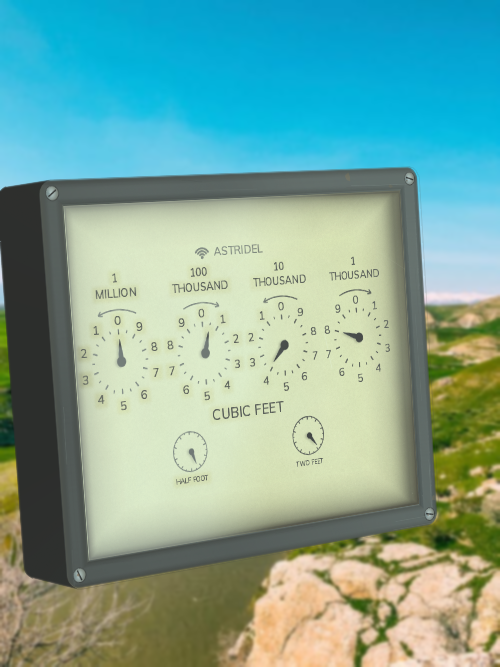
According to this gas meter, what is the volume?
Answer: 3800 ft³
